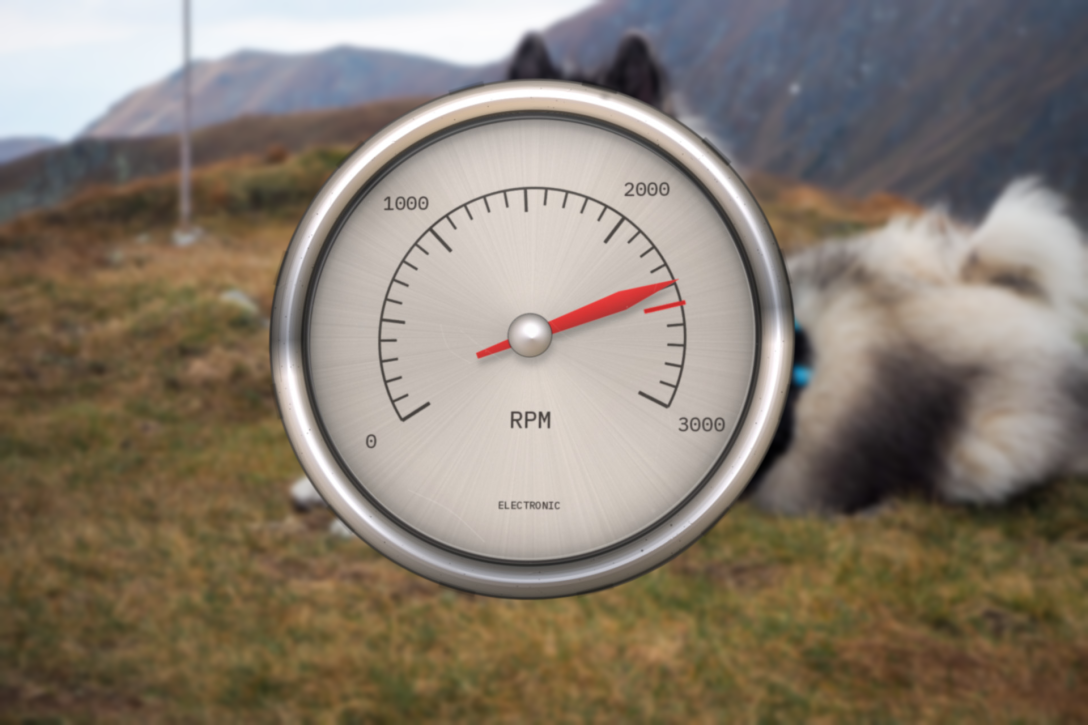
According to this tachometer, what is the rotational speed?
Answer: 2400 rpm
